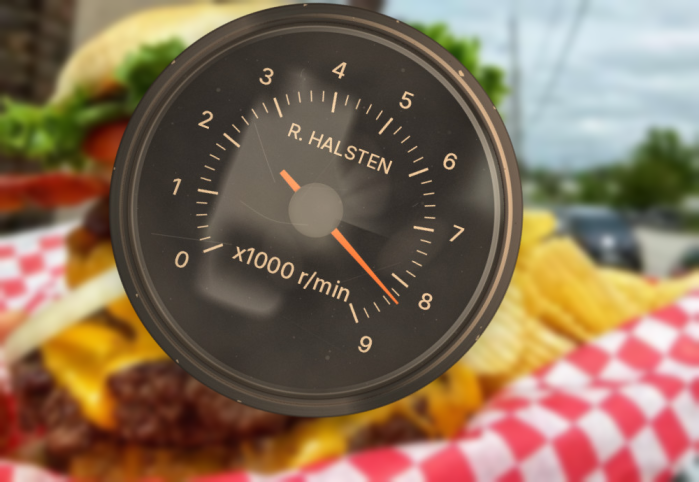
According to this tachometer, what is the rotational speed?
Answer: 8300 rpm
